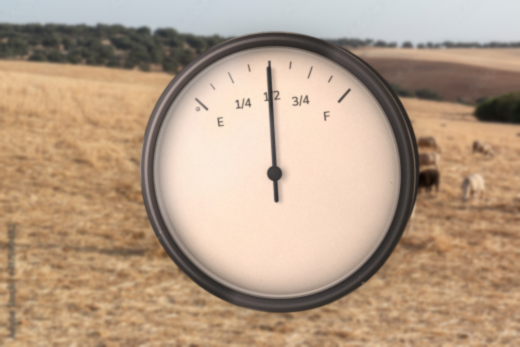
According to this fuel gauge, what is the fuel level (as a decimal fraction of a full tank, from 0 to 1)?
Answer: 0.5
